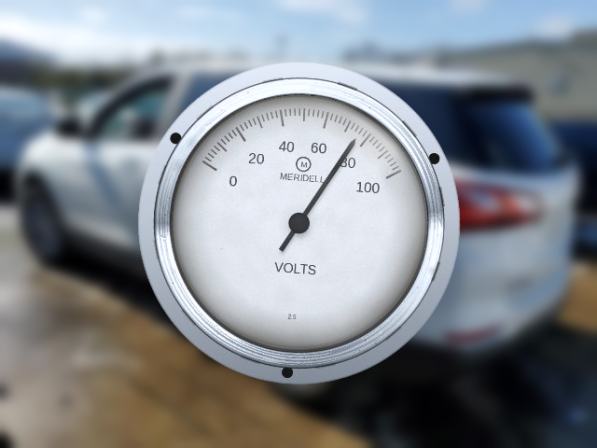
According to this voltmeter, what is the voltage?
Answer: 76 V
